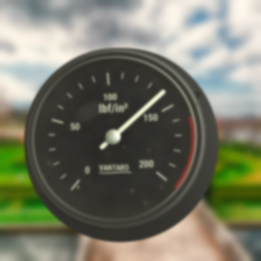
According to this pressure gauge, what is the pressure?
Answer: 140 psi
